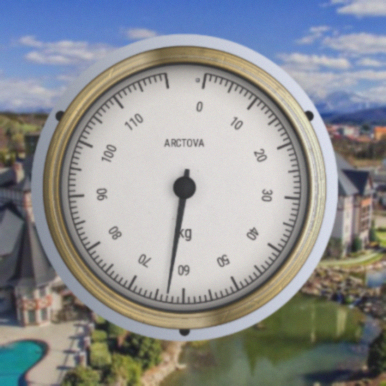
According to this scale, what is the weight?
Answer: 63 kg
